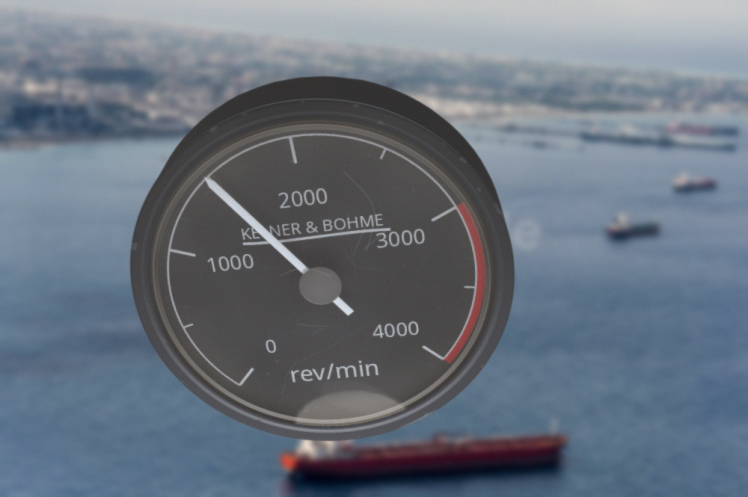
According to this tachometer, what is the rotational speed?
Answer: 1500 rpm
